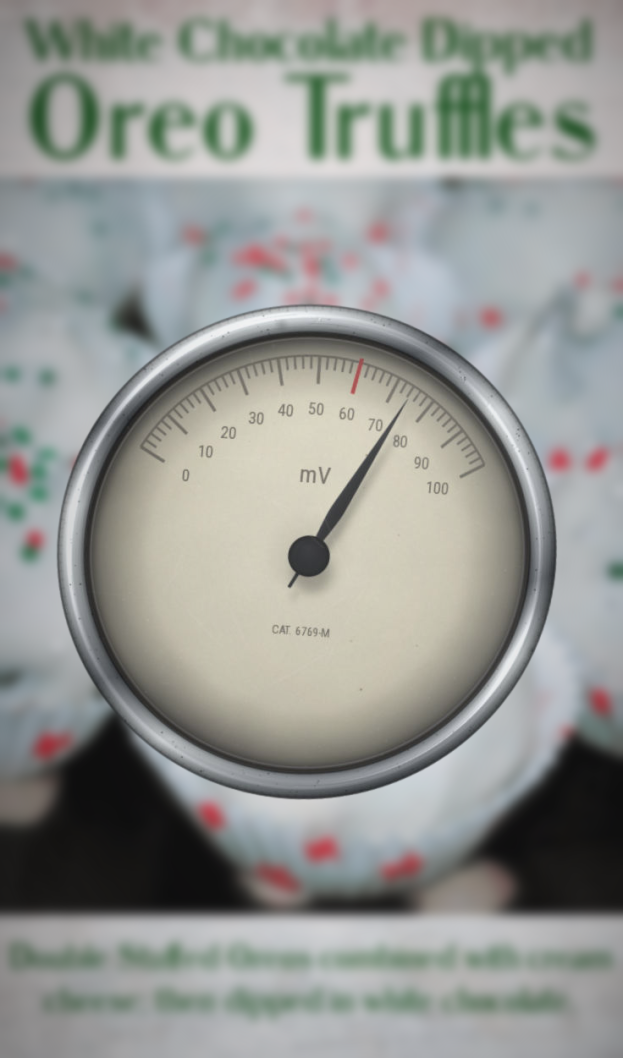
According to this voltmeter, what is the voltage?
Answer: 74 mV
